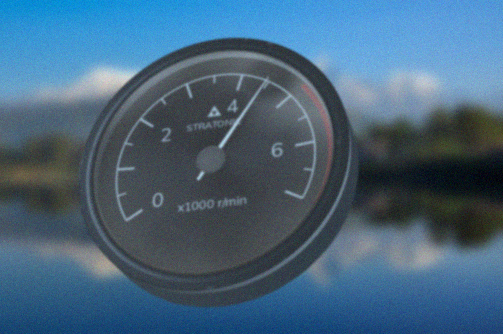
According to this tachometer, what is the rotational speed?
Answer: 4500 rpm
